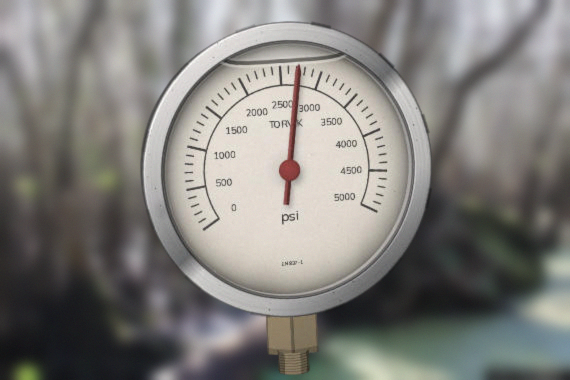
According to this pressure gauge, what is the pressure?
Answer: 2700 psi
